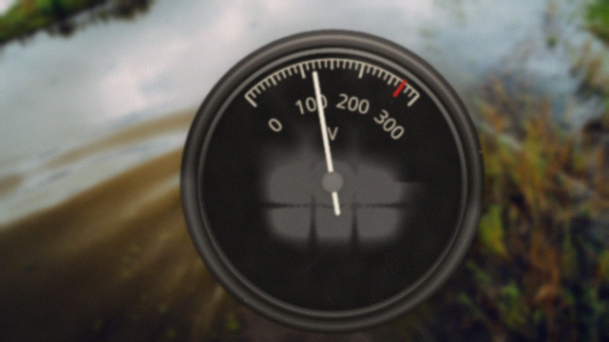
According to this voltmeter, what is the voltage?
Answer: 120 V
